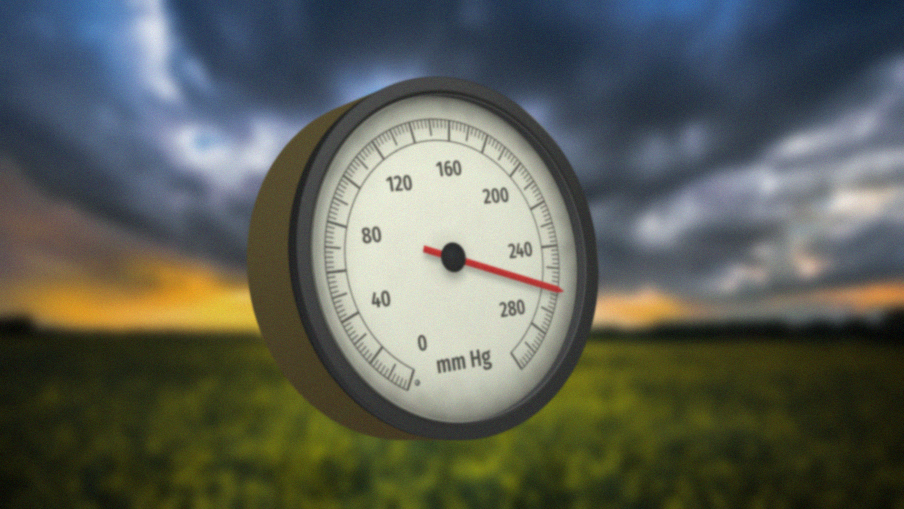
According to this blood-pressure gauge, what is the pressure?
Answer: 260 mmHg
